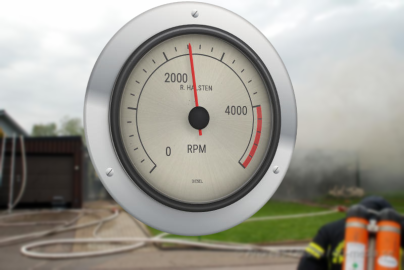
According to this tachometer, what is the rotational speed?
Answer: 2400 rpm
